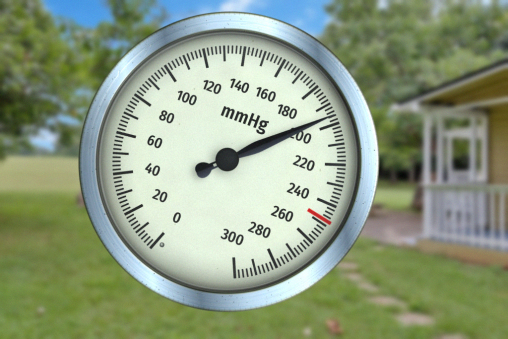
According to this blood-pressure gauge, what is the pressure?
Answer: 196 mmHg
